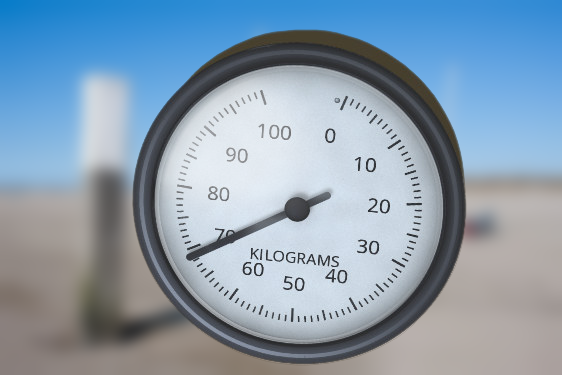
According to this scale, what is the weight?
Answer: 69 kg
